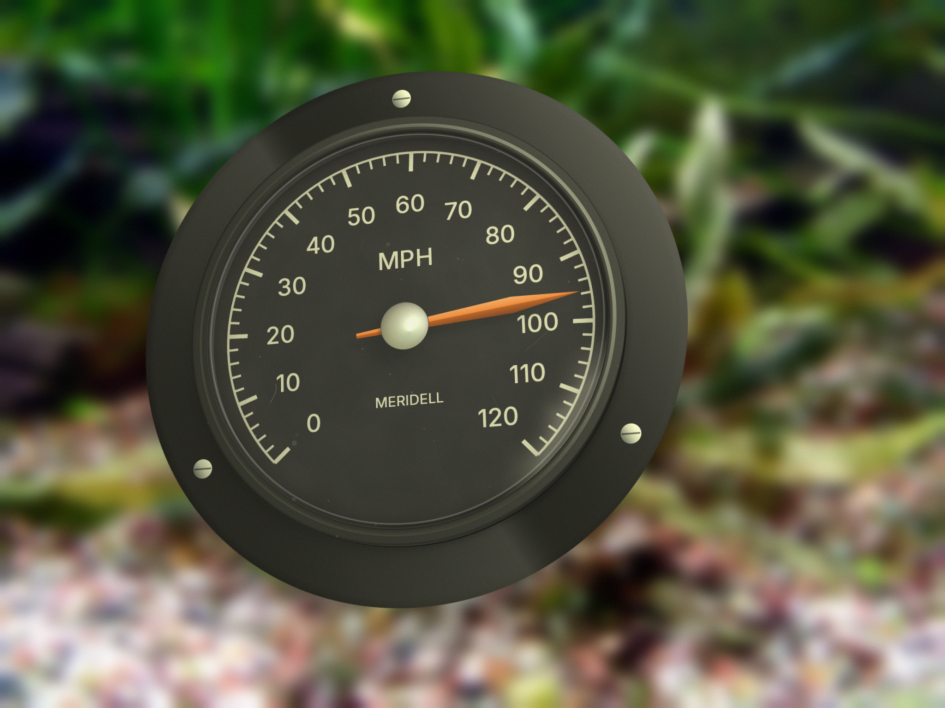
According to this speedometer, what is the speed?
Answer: 96 mph
